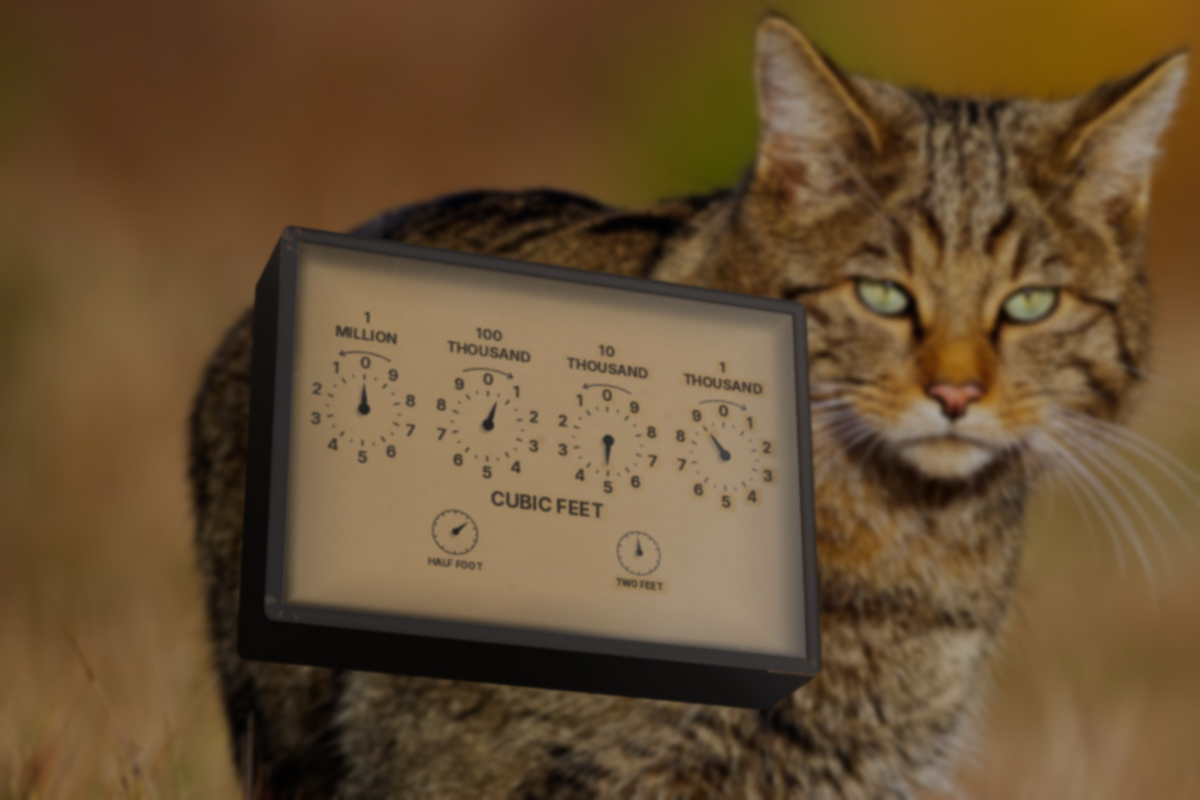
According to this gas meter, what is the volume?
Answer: 4900 ft³
